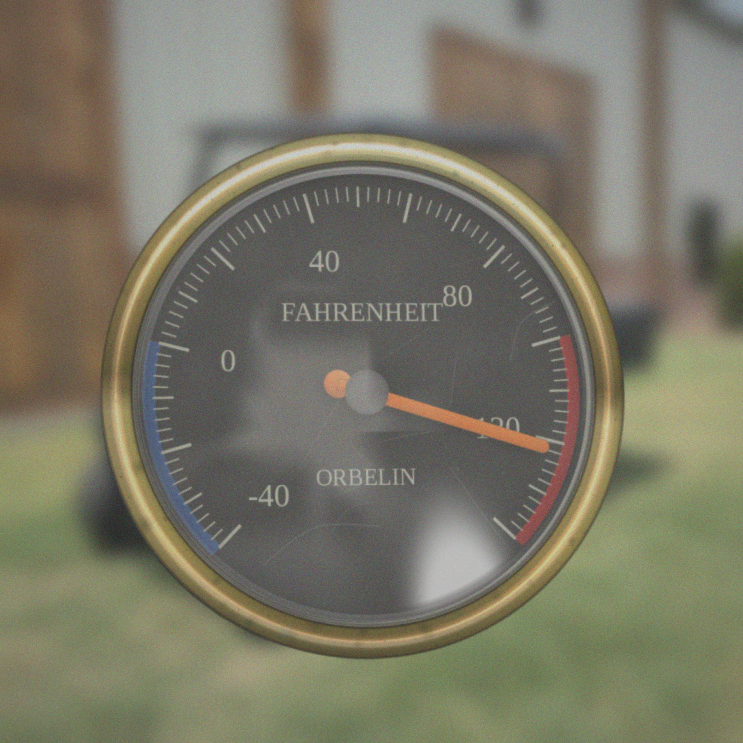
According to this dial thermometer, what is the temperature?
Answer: 122 °F
